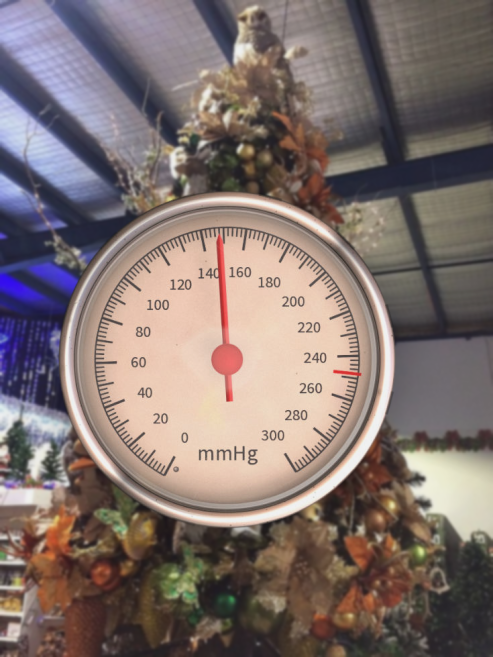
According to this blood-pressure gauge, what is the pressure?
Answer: 148 mmHg
